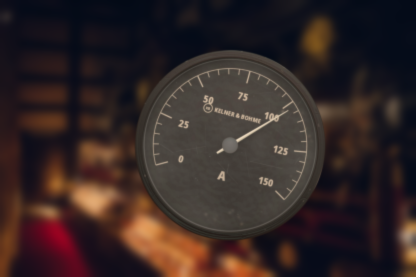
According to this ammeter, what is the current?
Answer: 102.5 A
